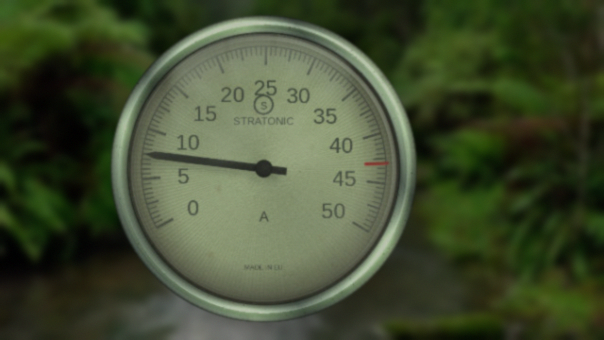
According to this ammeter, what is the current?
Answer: 7.5 A
